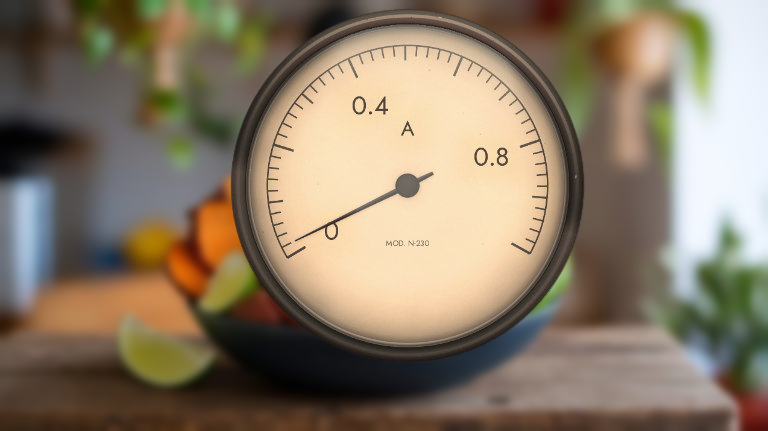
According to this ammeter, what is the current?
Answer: 0.02 A
